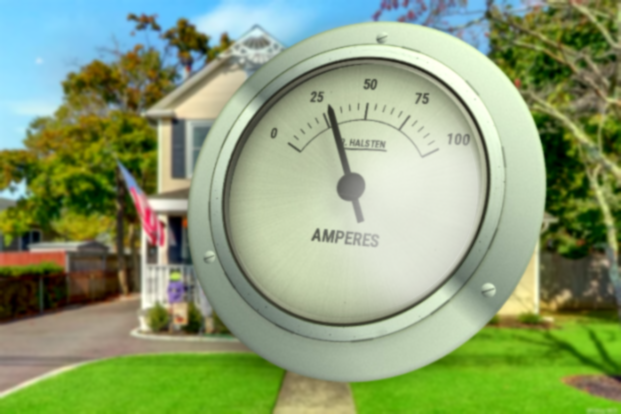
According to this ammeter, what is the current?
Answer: 30 A
